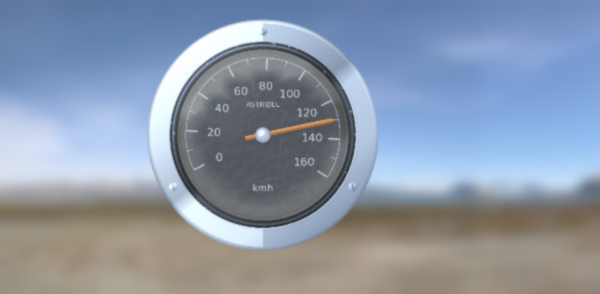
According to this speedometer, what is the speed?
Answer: 130 km/h
